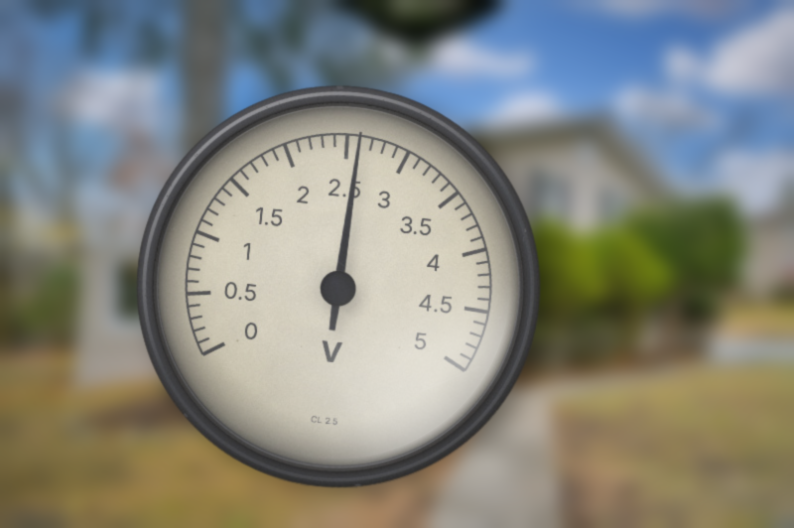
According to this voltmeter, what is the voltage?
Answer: 2.6 V
